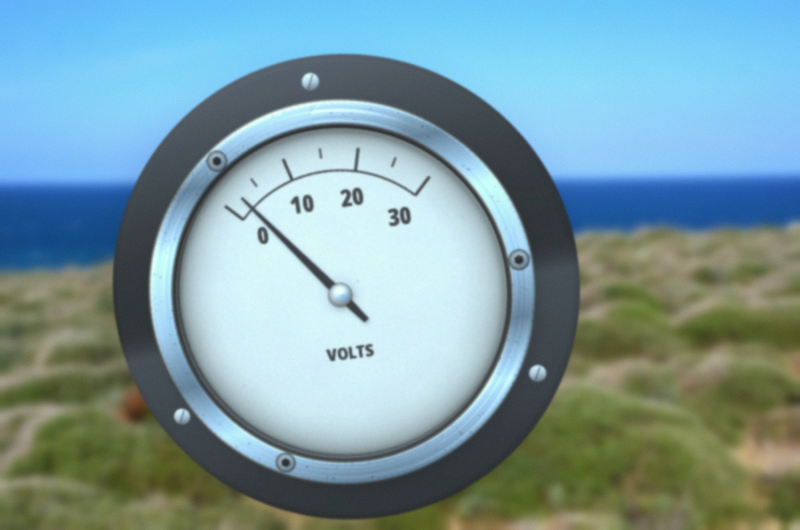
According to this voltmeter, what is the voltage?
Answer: 2.5 V
